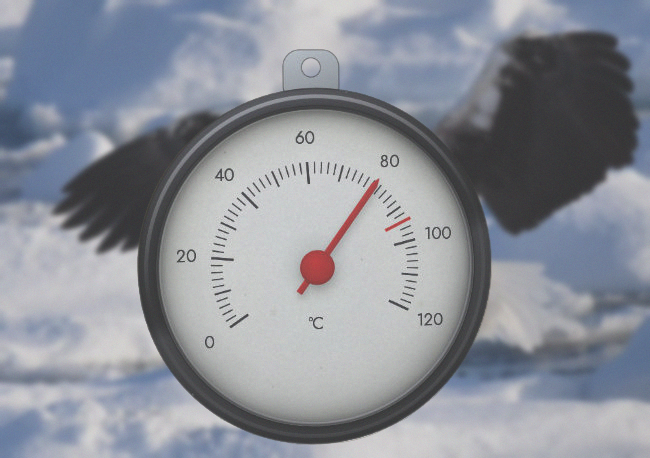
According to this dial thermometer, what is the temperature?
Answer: 80 °C
